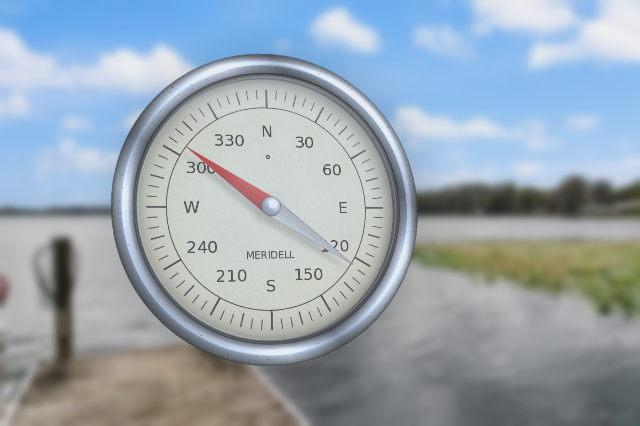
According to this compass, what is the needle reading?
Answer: 305 °
